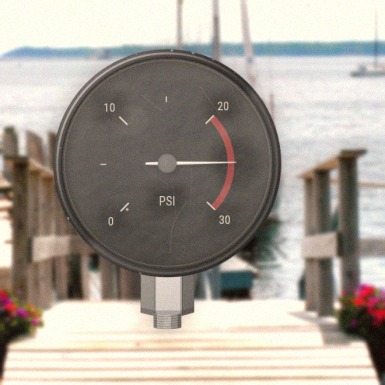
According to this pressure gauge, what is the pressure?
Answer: 25 psi
